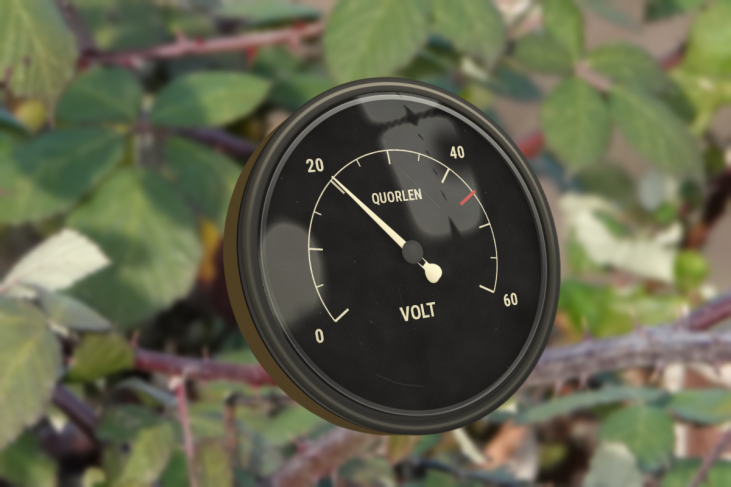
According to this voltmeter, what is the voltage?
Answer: 20 V
